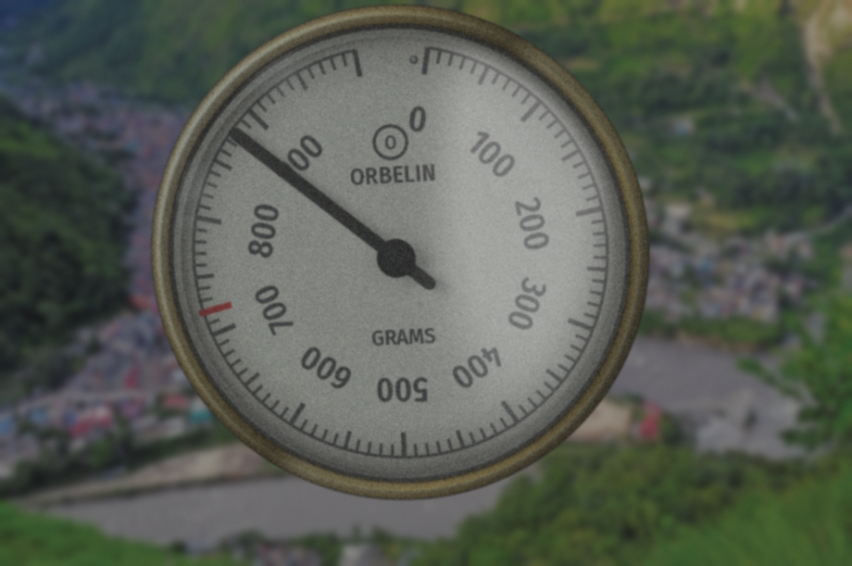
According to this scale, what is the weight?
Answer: 880 g
